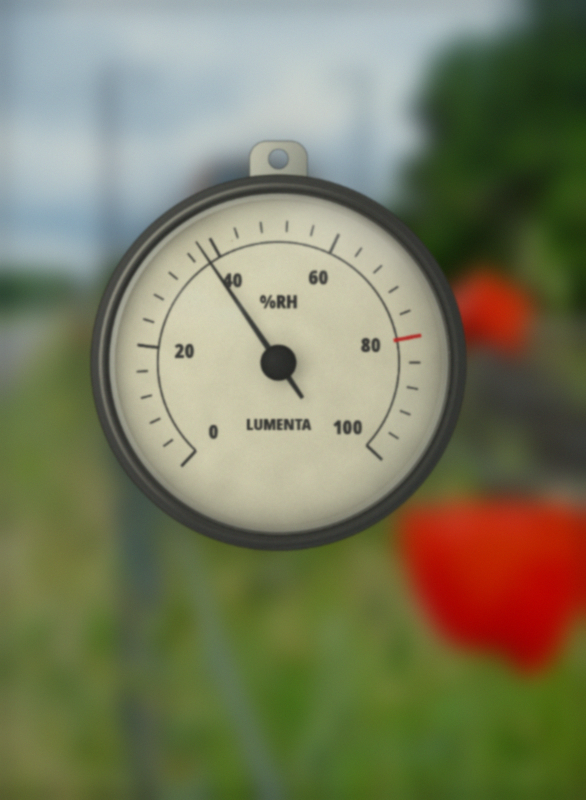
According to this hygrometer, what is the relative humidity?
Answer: 38 %
